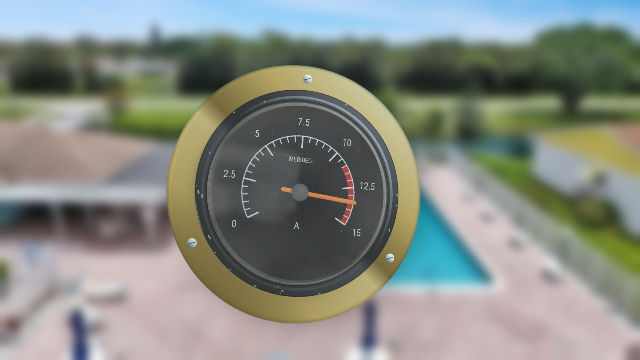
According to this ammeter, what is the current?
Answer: 13.5 A
